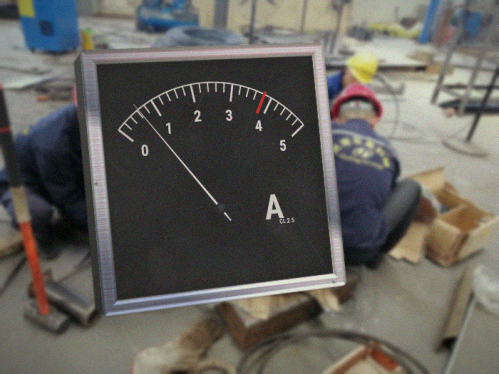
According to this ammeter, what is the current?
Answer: 0.6 A
